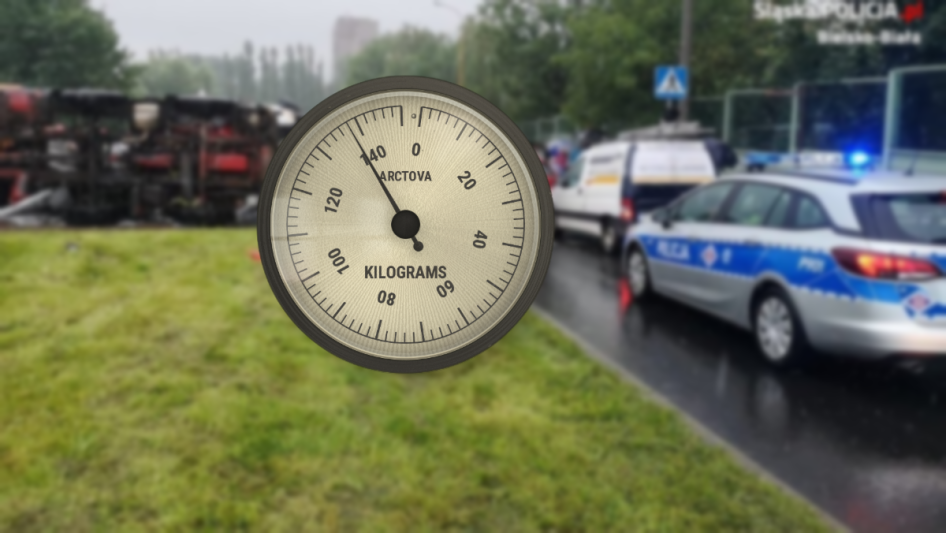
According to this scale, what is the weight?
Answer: 138 kg
